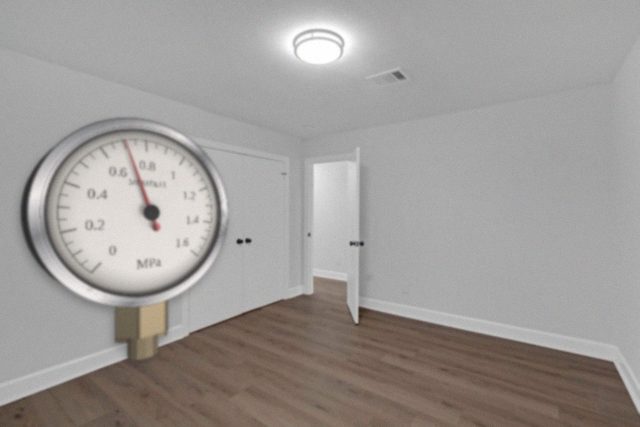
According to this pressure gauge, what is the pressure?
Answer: 0.7 MPa
